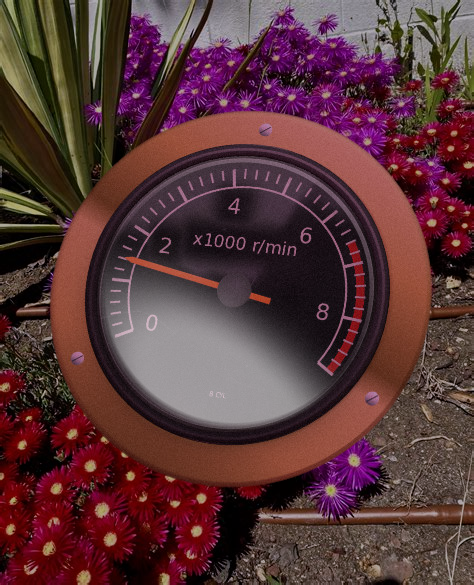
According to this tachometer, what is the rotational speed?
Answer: 1400 rpm
